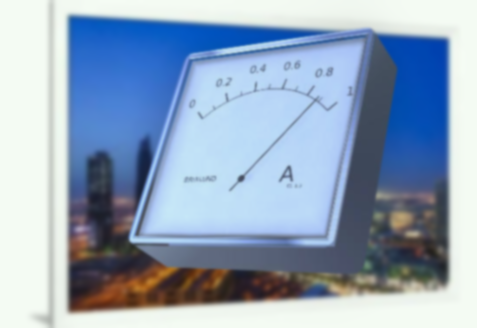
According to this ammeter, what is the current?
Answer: 0.9 A
